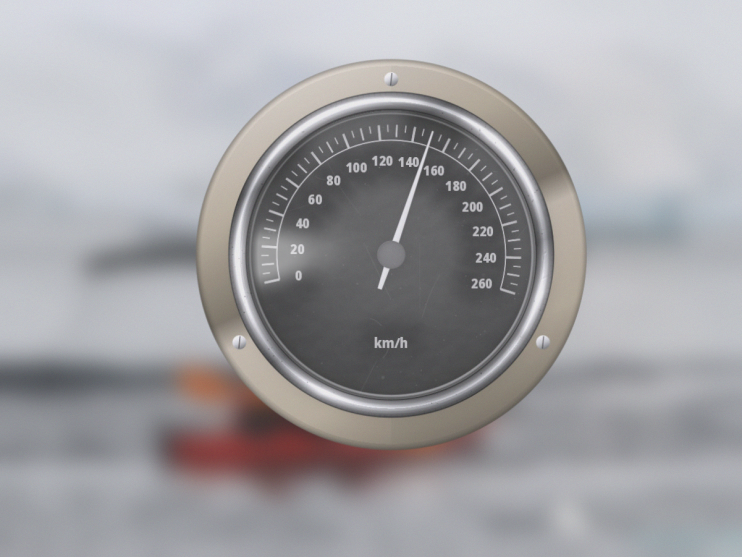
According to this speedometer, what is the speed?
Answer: 150 km/h
